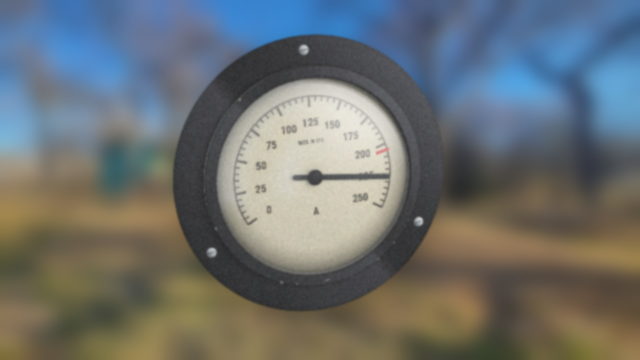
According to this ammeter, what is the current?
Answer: 225 A
